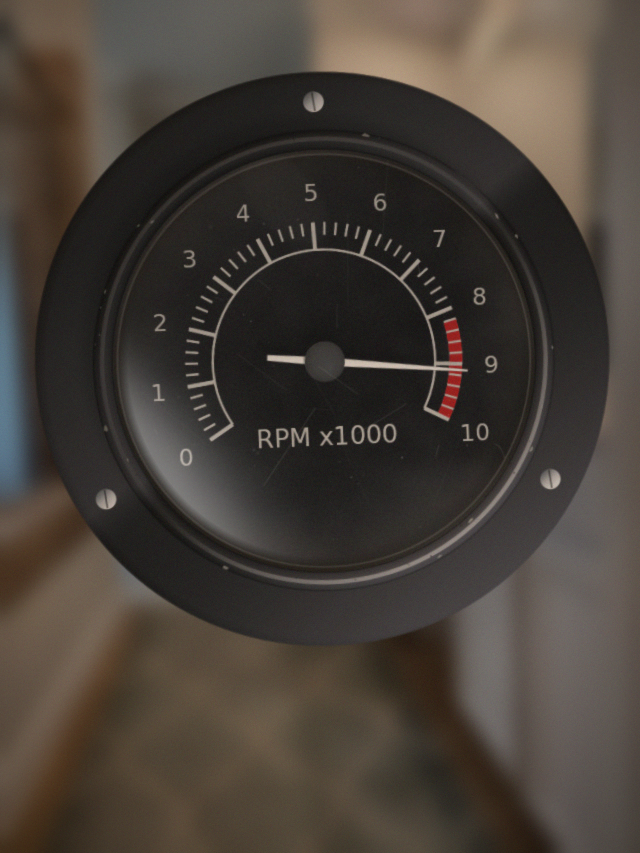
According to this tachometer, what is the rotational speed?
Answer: 9100 rpm
